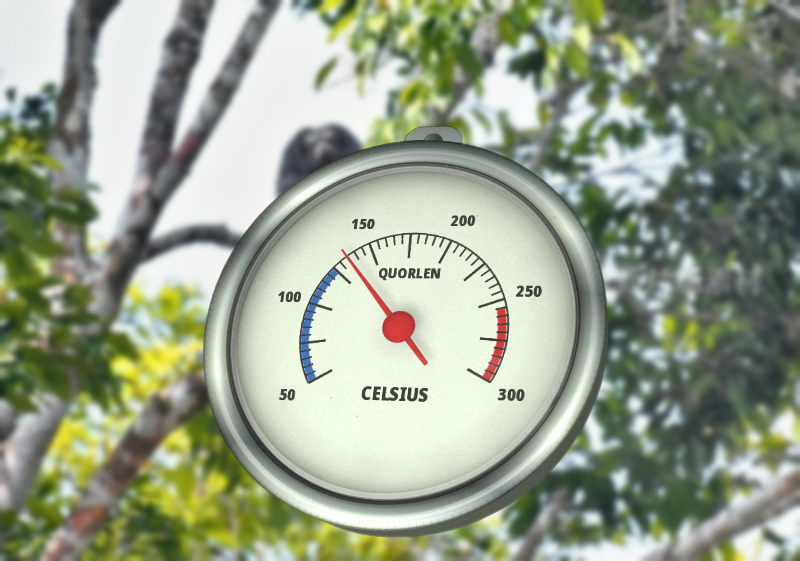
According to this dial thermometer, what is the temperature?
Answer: 135 °C
